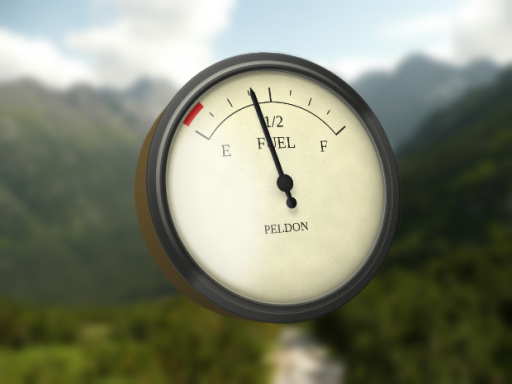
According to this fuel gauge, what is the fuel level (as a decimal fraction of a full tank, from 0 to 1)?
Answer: 0.375
